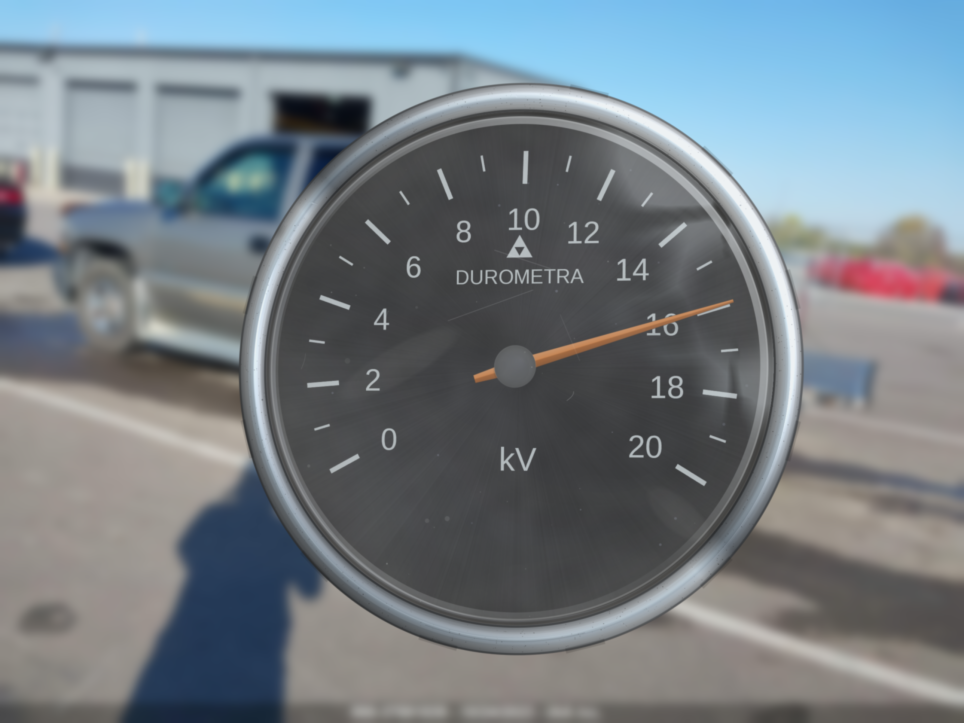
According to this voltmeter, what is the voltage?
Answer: 16 kV
